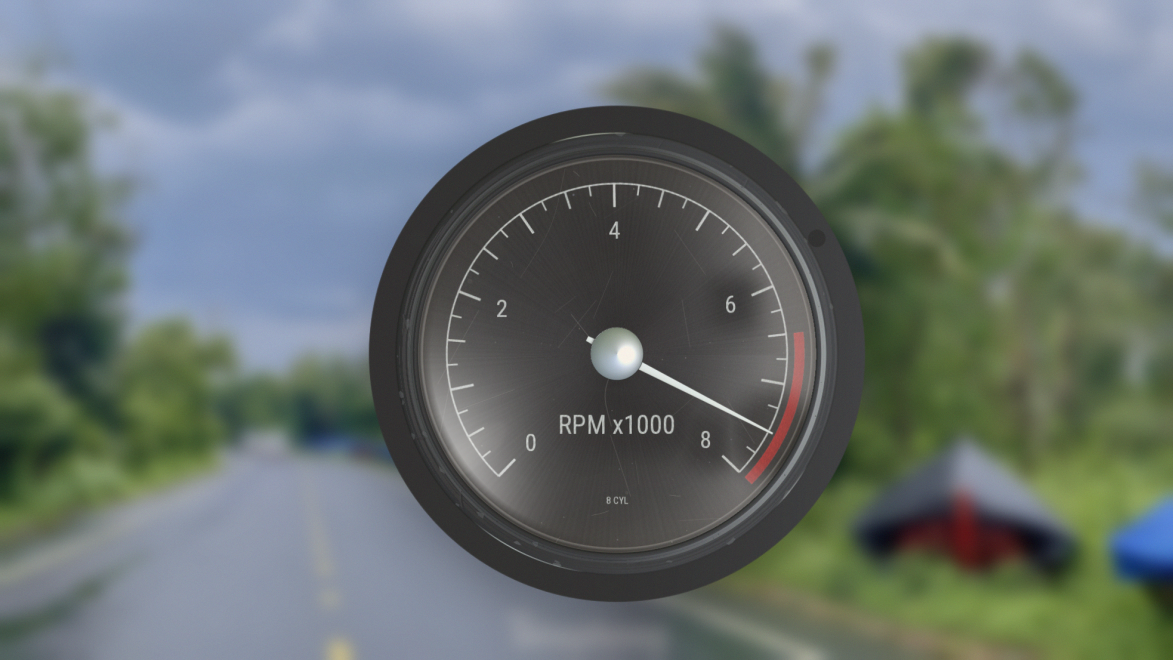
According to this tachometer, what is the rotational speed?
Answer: 7500 rpm
